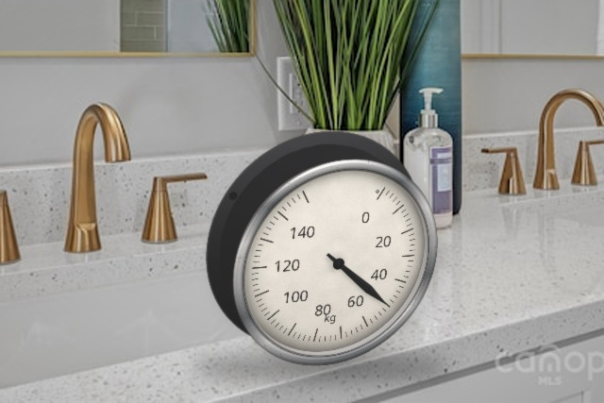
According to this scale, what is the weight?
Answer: 50 kg
